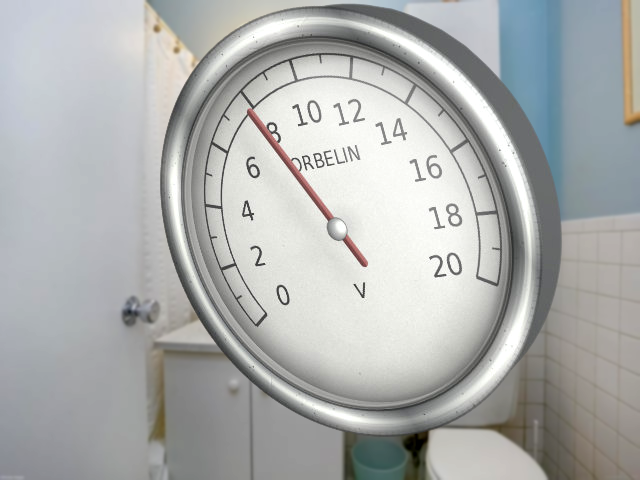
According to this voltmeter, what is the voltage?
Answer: 8 V
